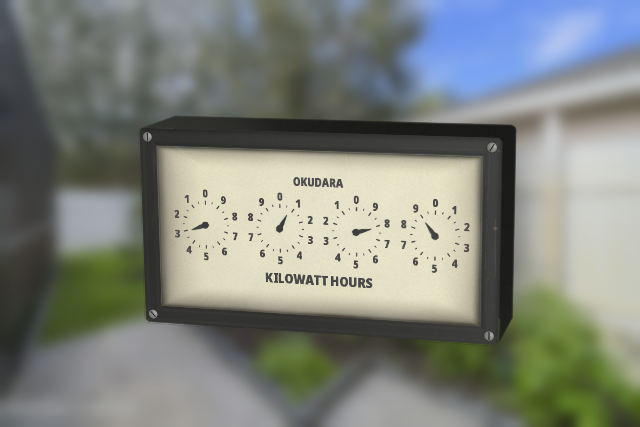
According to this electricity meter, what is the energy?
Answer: 3079 kWh
